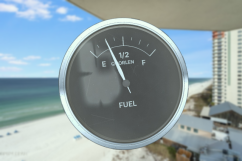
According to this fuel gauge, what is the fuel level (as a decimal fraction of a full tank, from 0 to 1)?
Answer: 0.25
